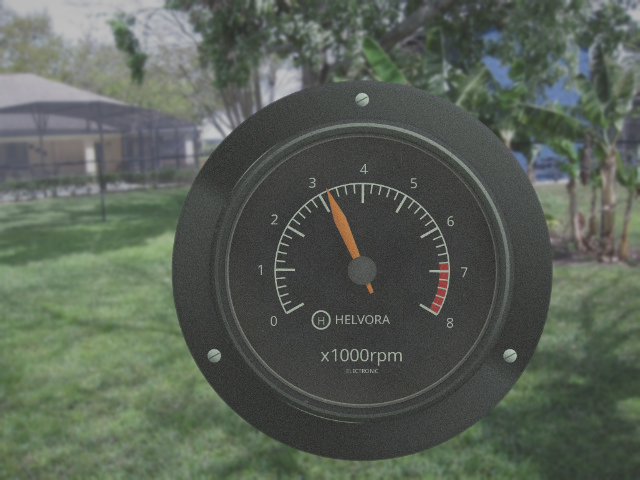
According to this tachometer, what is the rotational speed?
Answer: 3200 rpm
